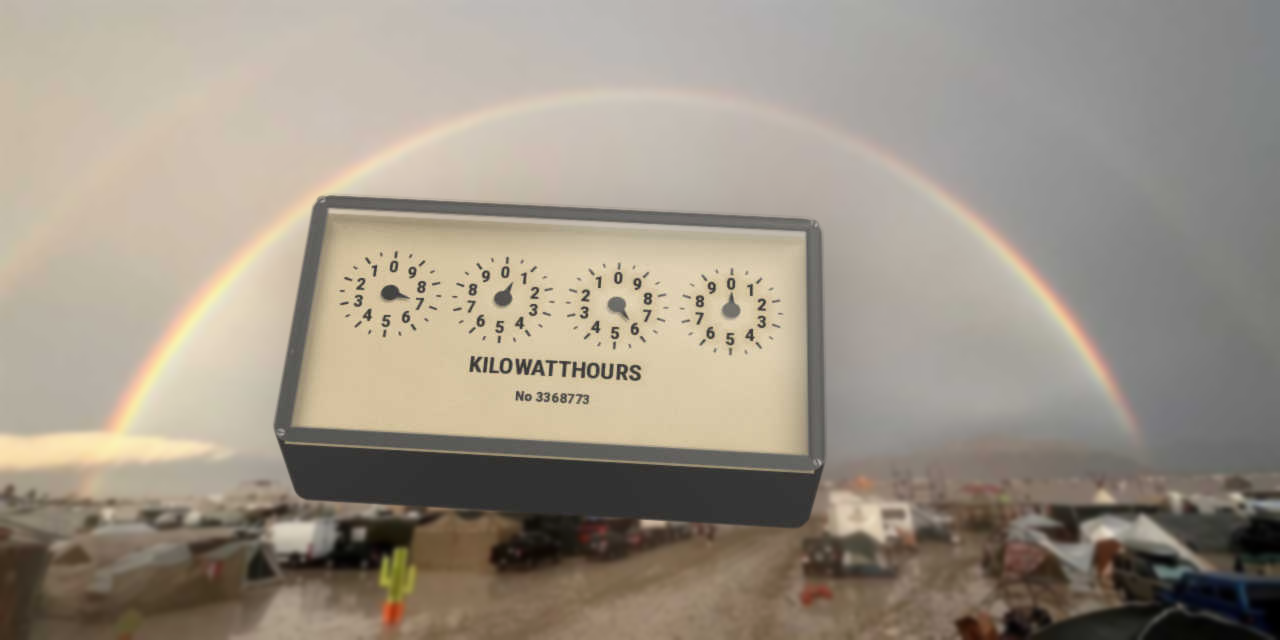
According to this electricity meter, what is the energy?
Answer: 7060 kWh
